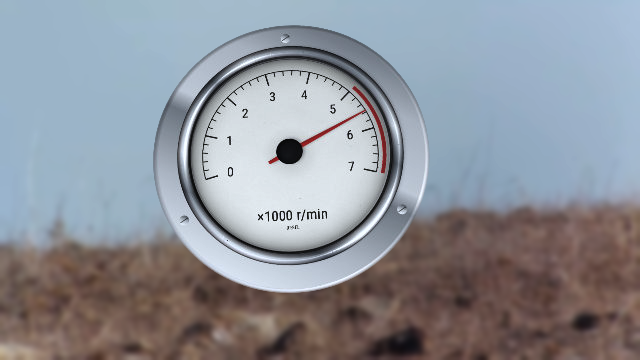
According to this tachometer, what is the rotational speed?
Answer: 5600 rpm
